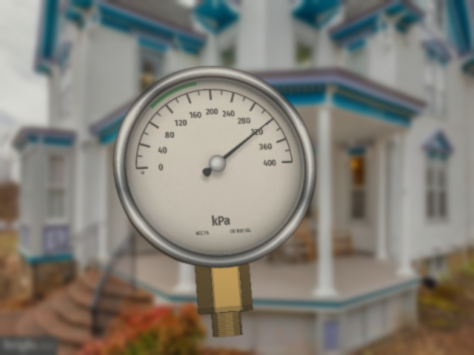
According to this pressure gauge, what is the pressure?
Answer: 320 kPa
